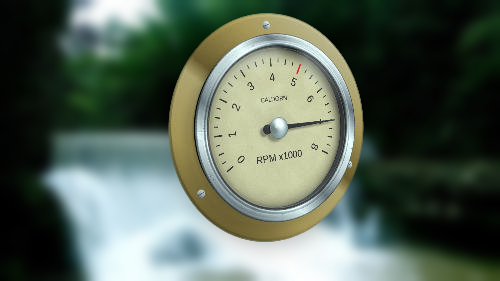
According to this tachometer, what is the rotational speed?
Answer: 7000 rpm
